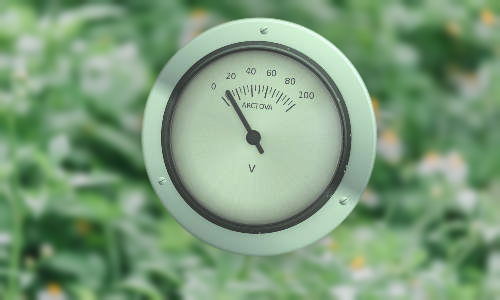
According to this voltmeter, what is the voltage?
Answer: 10 V
